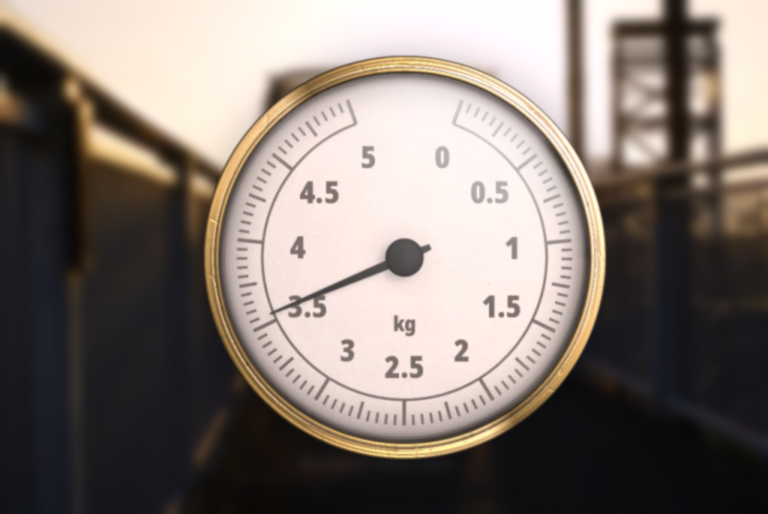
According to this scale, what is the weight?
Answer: 3.55 kg
